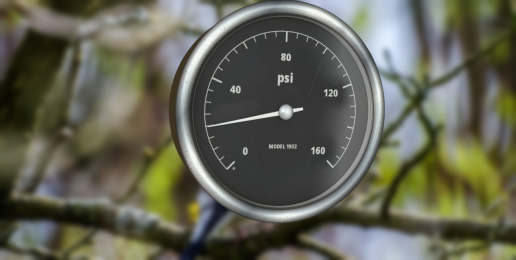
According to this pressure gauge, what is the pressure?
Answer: 20 psi
